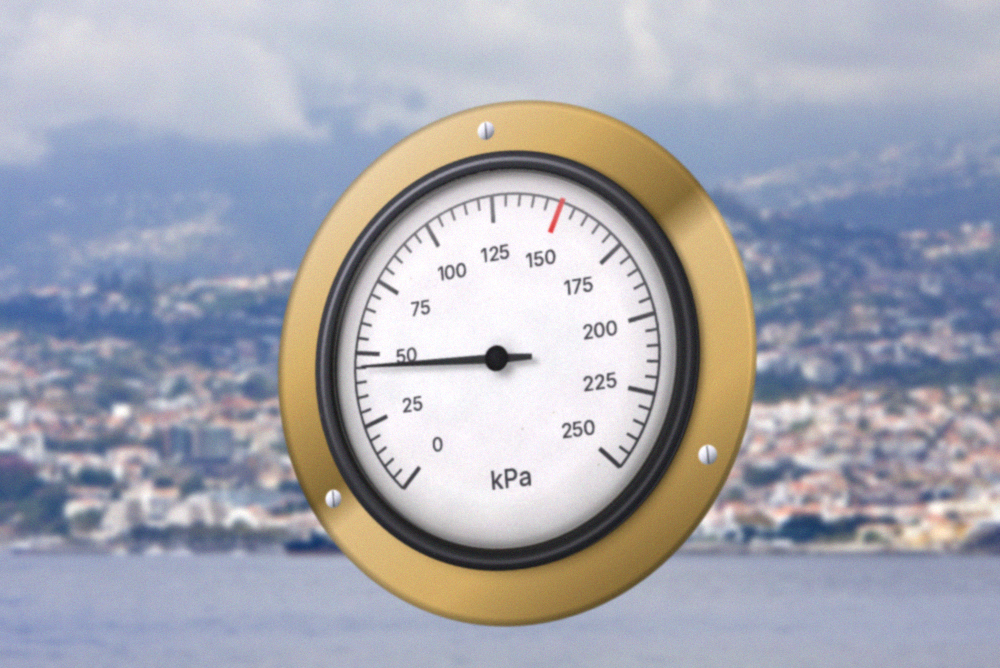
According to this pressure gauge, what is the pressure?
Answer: 45 kPa
